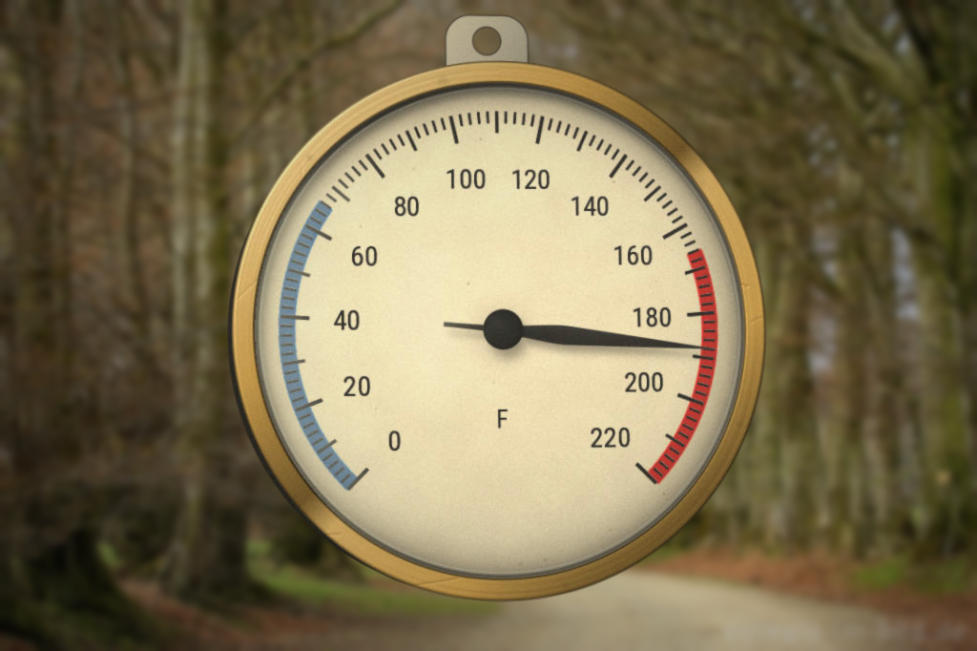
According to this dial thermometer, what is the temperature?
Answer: 188 °F
